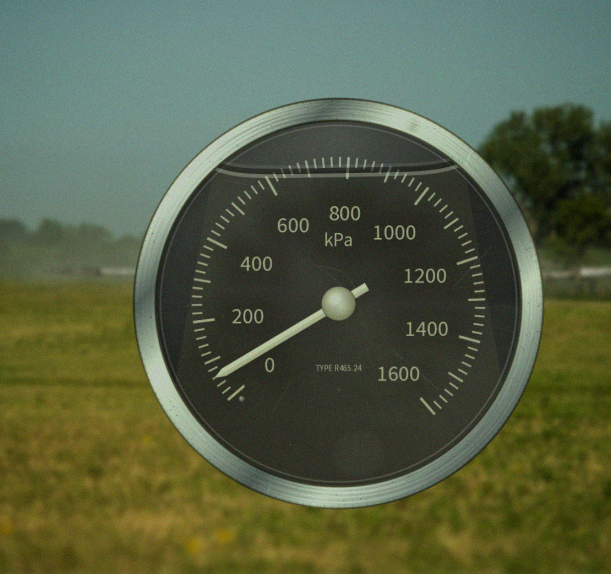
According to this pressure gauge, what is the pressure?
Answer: 60 kPa
